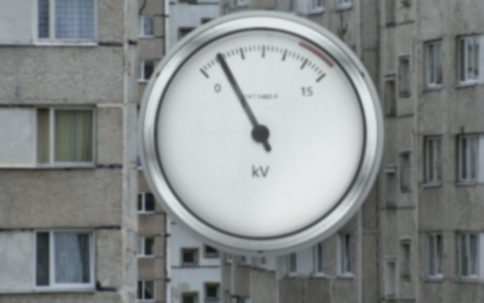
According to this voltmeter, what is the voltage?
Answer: 2.5 kV
